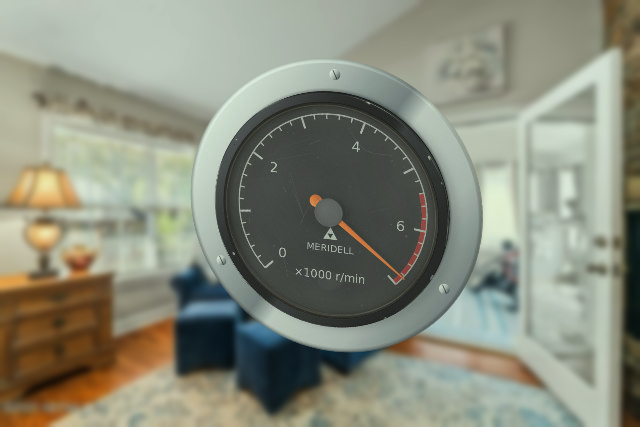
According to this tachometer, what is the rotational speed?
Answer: 6800 rpm
